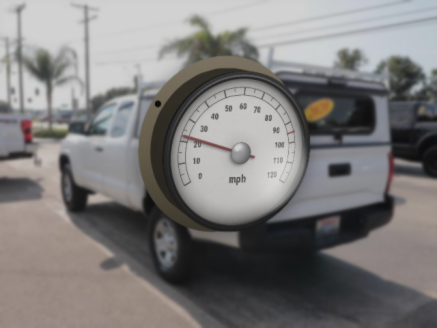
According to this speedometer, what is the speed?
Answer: 22.5 mph
